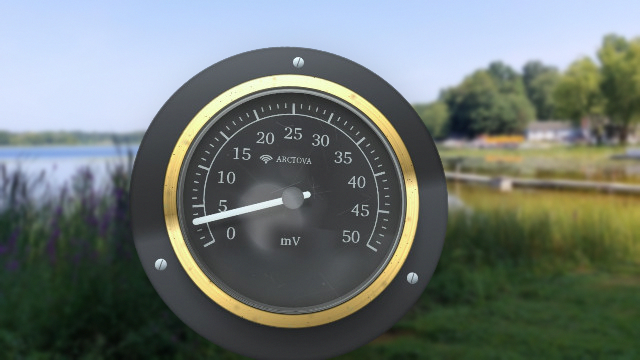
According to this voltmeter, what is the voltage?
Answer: 3 mV
